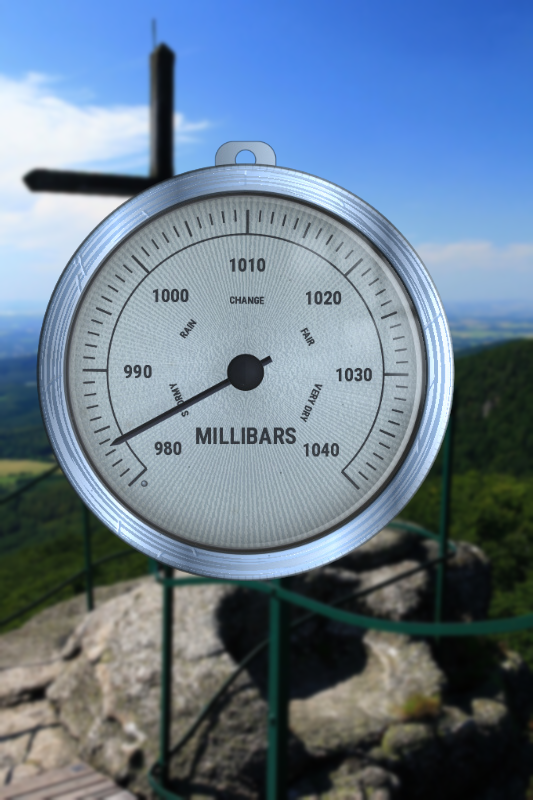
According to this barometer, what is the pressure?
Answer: 983.5 mbar
